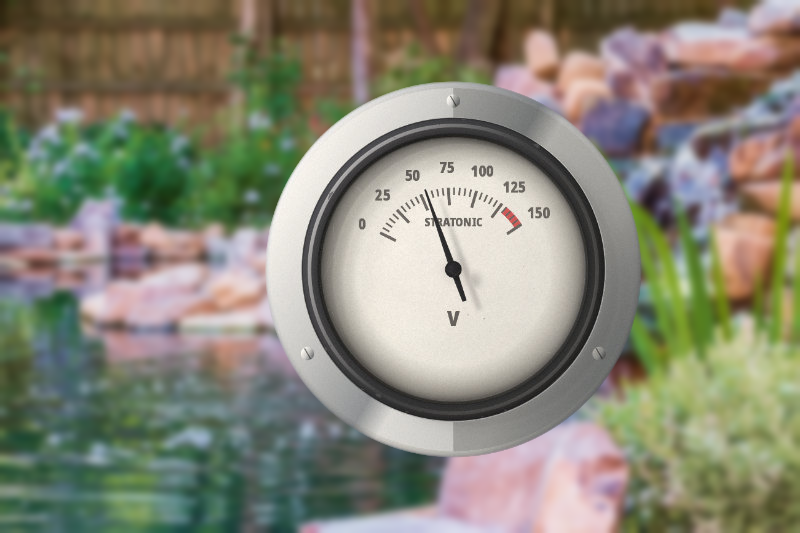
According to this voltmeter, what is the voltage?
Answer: 55 V
